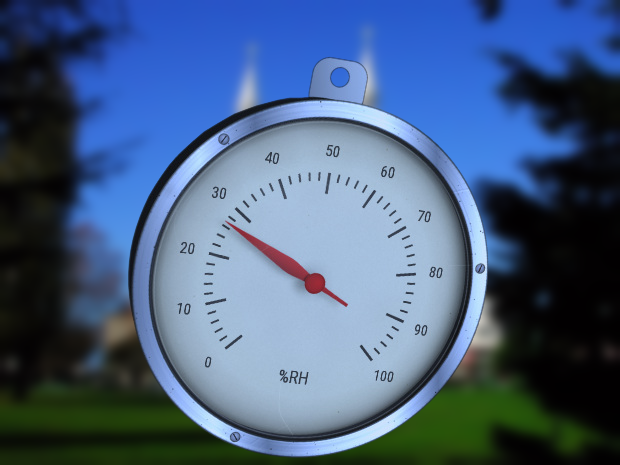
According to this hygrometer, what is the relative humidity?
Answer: 27 %
